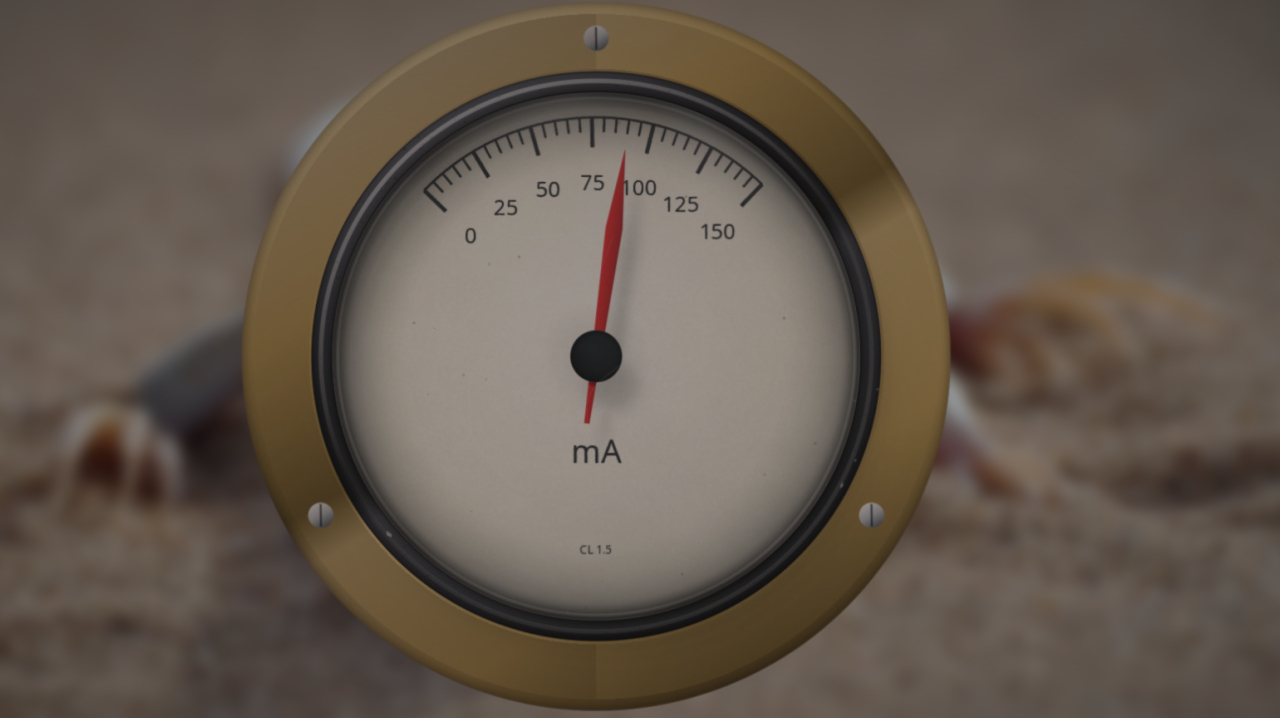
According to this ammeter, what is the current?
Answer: 90 mA
